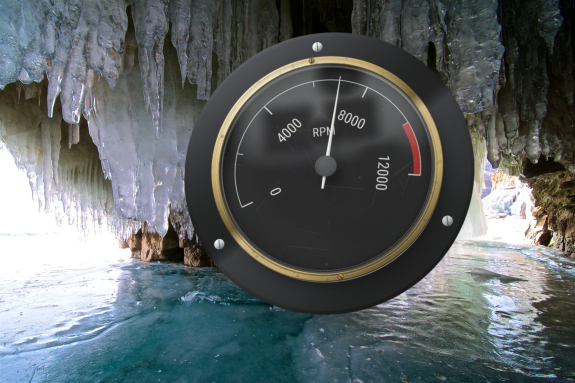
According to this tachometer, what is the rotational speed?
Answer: 7000 rpm
